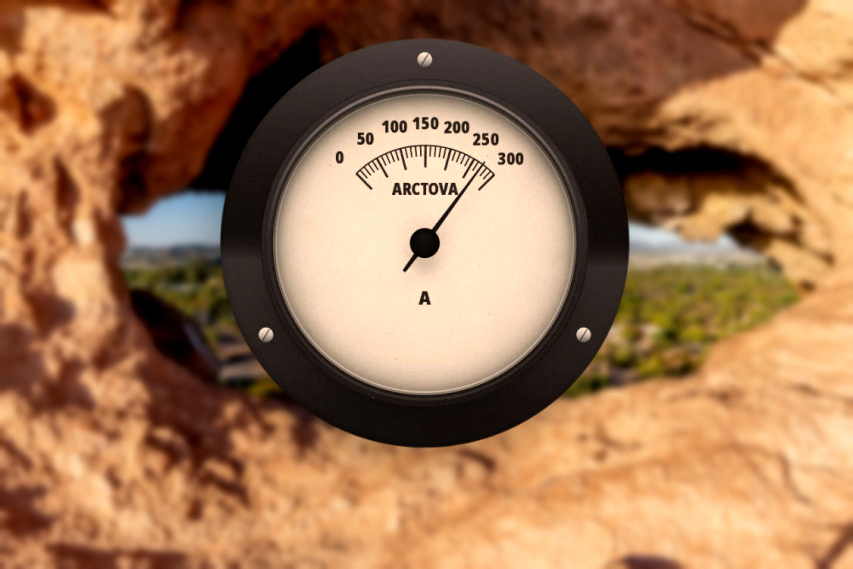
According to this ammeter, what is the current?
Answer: 270 A
